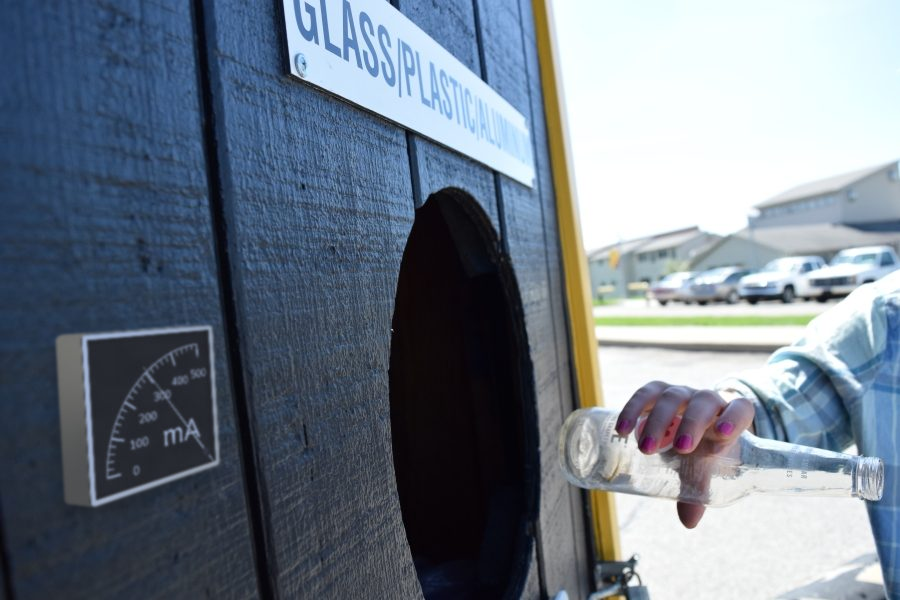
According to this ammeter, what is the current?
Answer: 300 mA
